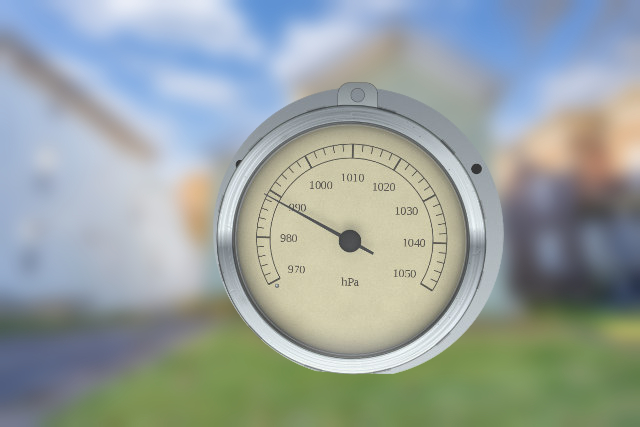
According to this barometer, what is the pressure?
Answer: 989 hPa
